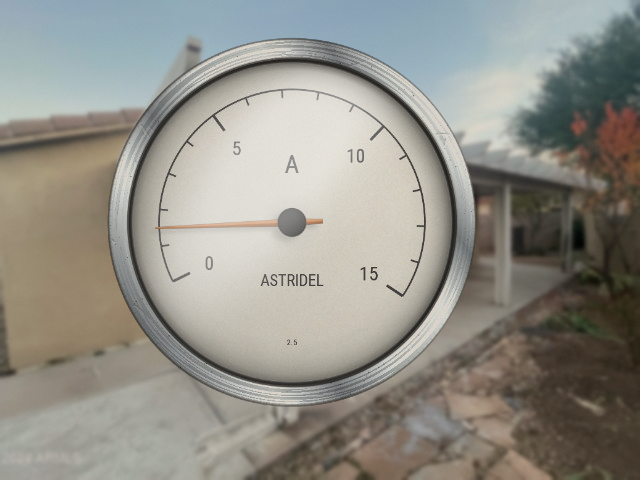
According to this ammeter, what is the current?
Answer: 1.5 A
